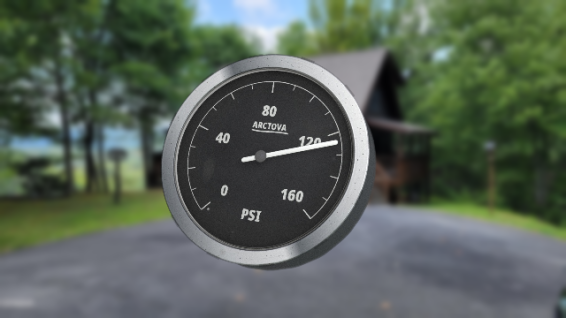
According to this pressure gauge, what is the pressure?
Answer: 125 psi
